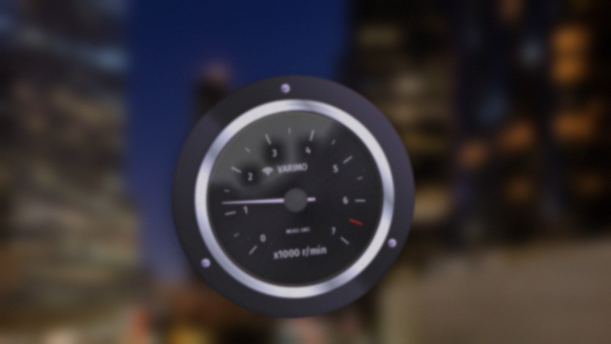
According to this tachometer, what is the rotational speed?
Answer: 1250 rpm
